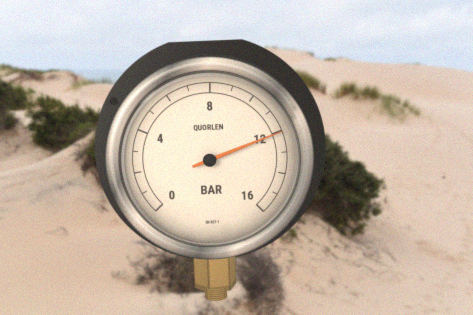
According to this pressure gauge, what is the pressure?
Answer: 12 bar
